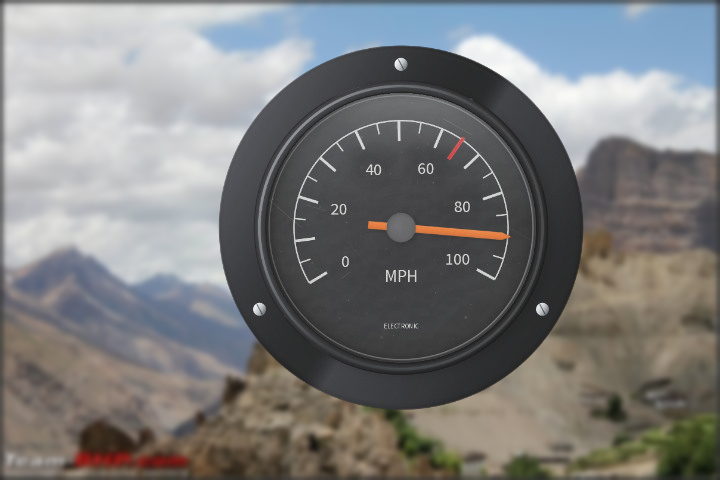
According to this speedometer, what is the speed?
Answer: 90 mph
